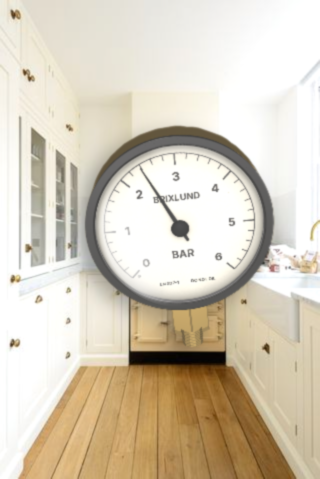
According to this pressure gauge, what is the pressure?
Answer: 2.4 bar
